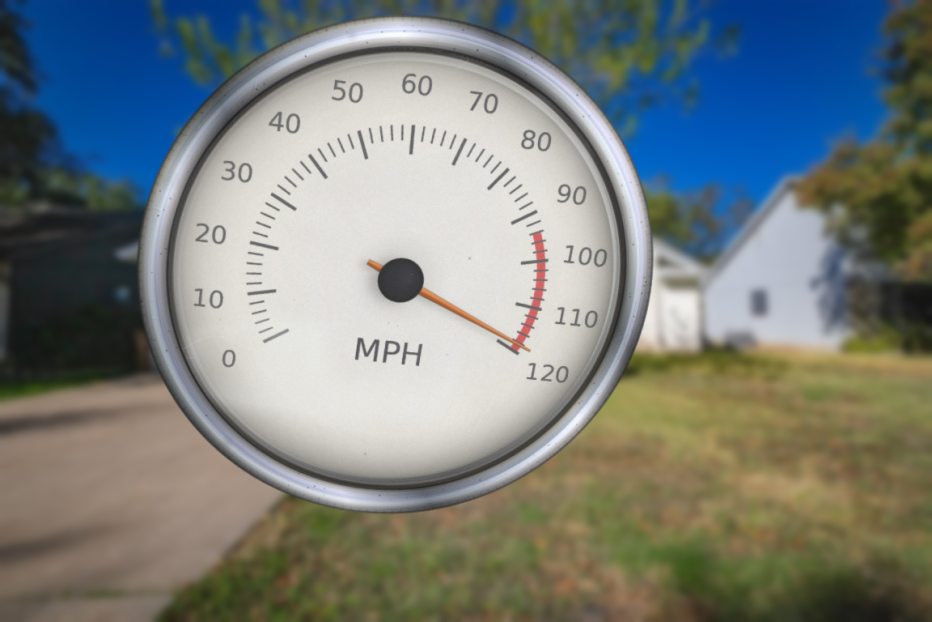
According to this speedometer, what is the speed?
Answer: 118 mph
